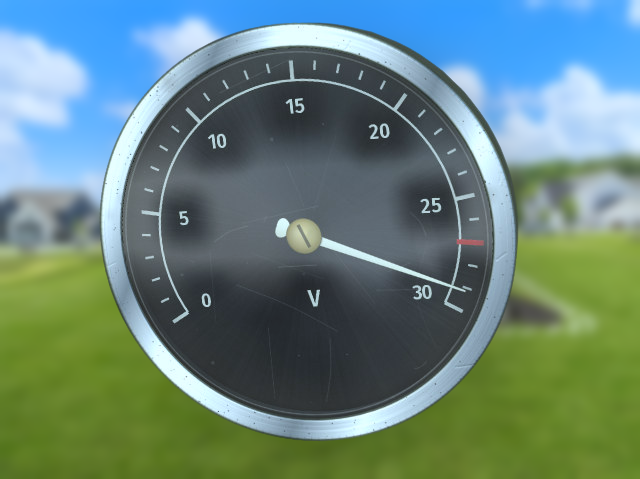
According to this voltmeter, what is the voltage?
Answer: 29 V
